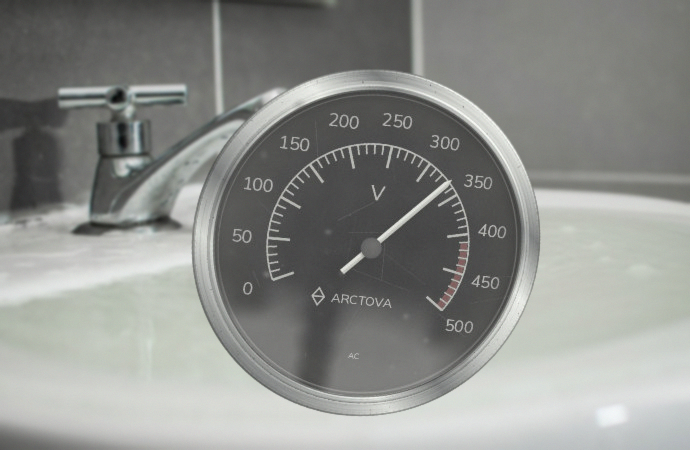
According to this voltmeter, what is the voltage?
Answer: 330 V
